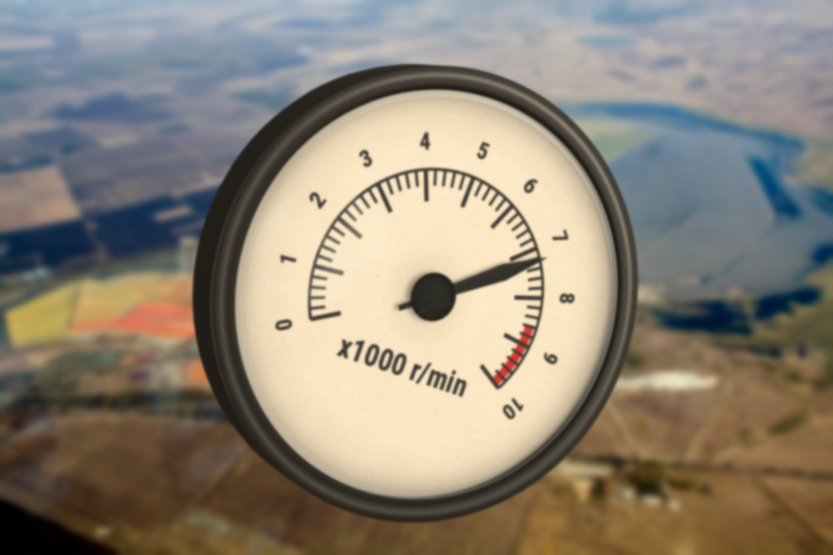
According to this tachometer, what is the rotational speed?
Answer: 7200 rpm
